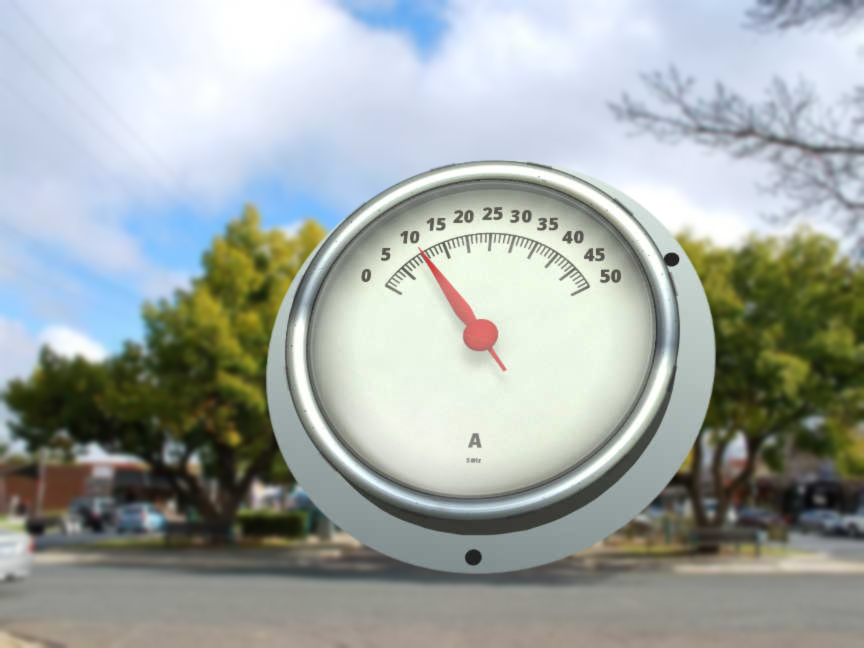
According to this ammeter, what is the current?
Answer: 10 A
